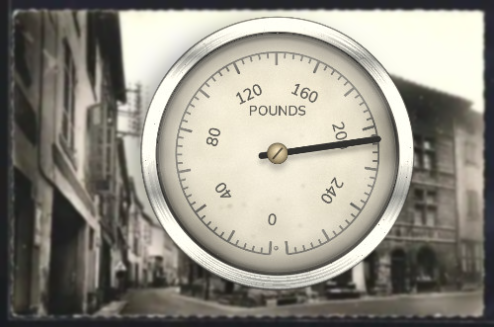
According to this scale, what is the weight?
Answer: 206 lb
